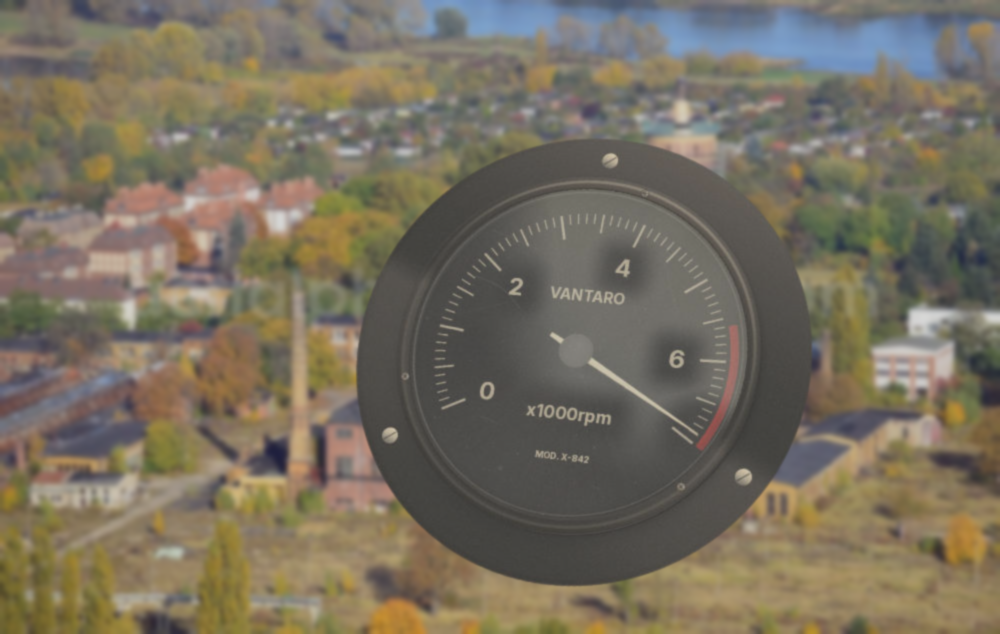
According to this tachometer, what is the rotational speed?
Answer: 6900 rpm
